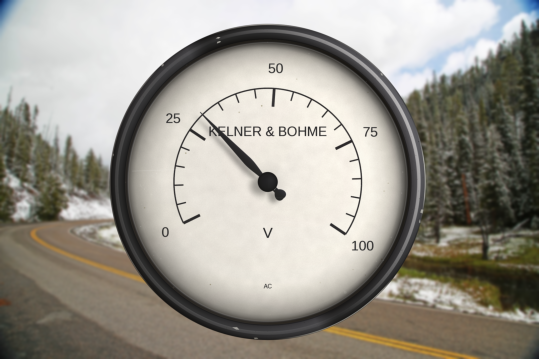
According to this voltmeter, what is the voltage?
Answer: 30 V
